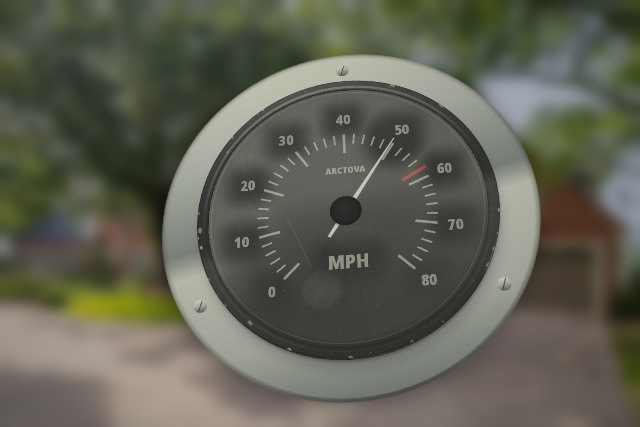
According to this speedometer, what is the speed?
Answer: 50 mph
